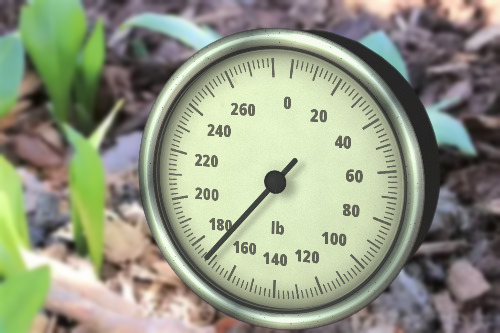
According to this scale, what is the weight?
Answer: 172 lb
